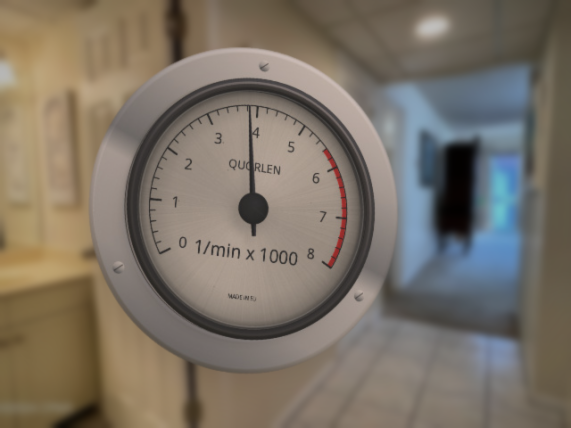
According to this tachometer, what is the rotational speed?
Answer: 3800 rpm
